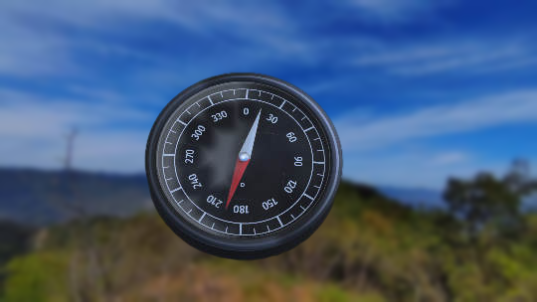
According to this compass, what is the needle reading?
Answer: 195 °
